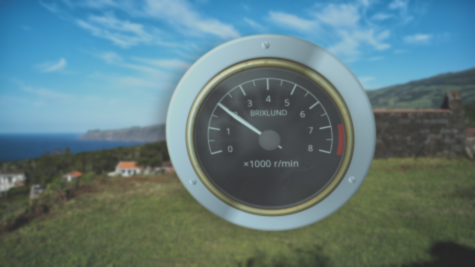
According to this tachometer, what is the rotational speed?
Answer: 2000 rpm
